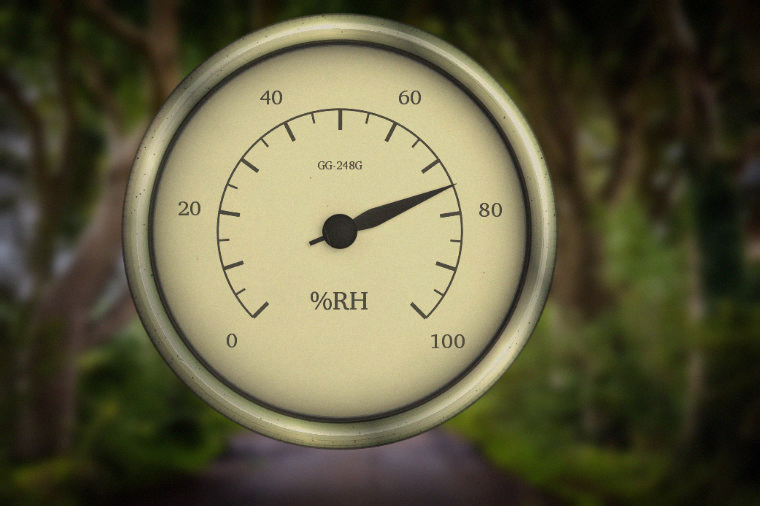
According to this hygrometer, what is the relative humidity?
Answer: 75 %
